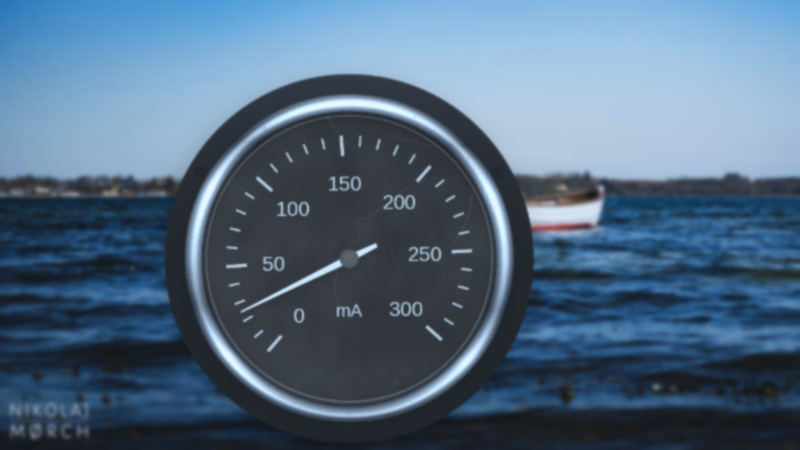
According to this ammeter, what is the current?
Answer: 25 mA
